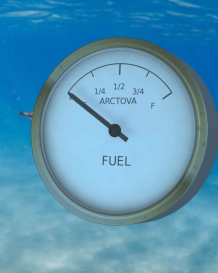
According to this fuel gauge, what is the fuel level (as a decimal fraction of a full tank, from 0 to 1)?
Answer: 0
